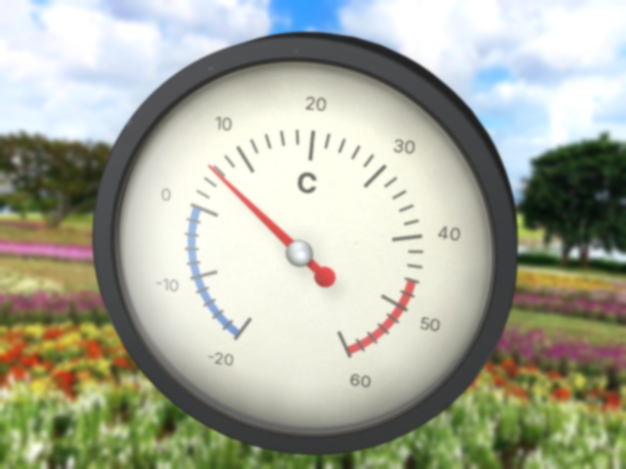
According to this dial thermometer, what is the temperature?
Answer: 6 °C
